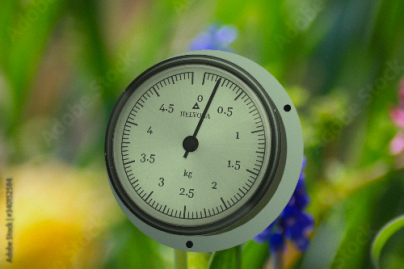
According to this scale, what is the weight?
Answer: 0.2 kg
